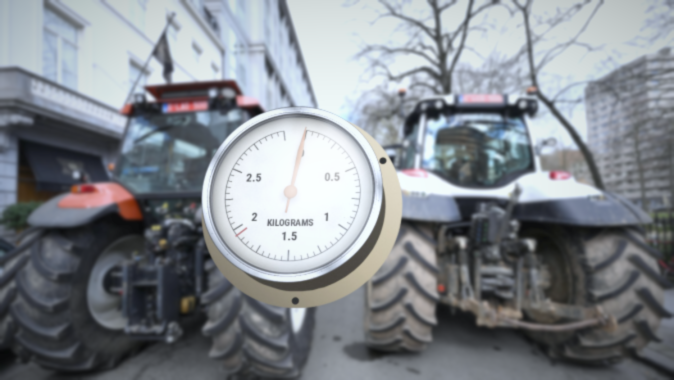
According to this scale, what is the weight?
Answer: 0 kg
